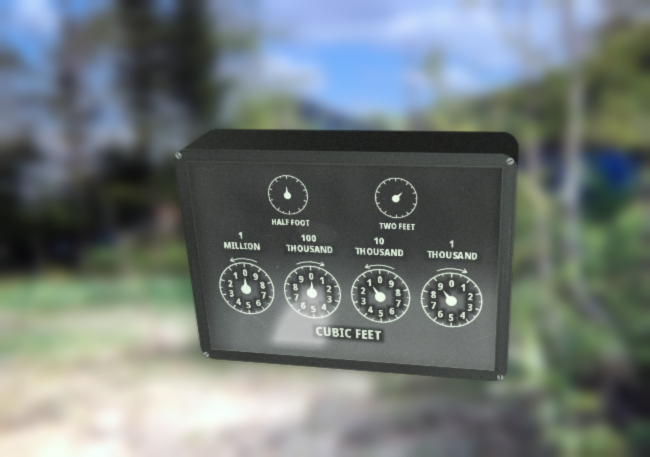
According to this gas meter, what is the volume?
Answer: 900 ft³
